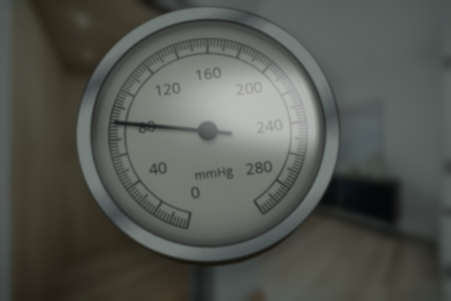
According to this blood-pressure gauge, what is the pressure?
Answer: 80 mmHg
